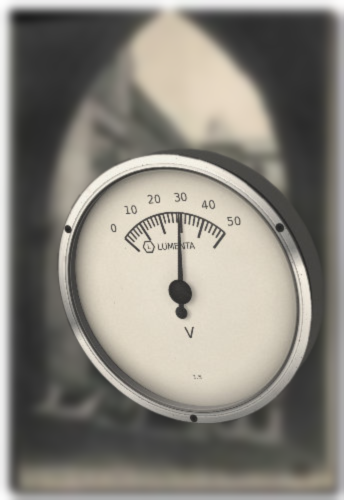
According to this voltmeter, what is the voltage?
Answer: 30 V
